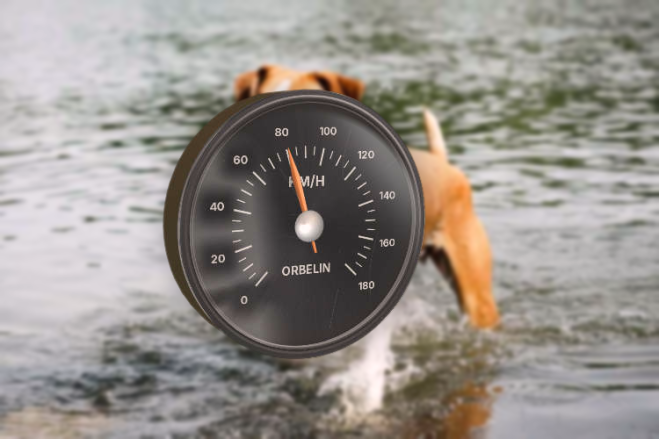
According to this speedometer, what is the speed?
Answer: 80 km/h
